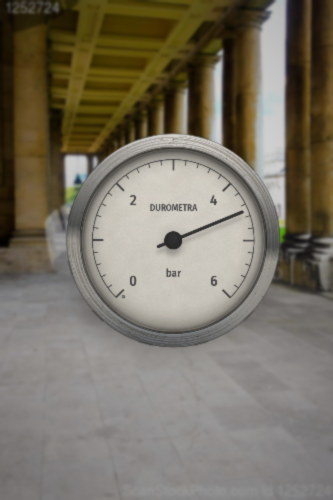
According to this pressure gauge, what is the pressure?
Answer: 4.5 bar
